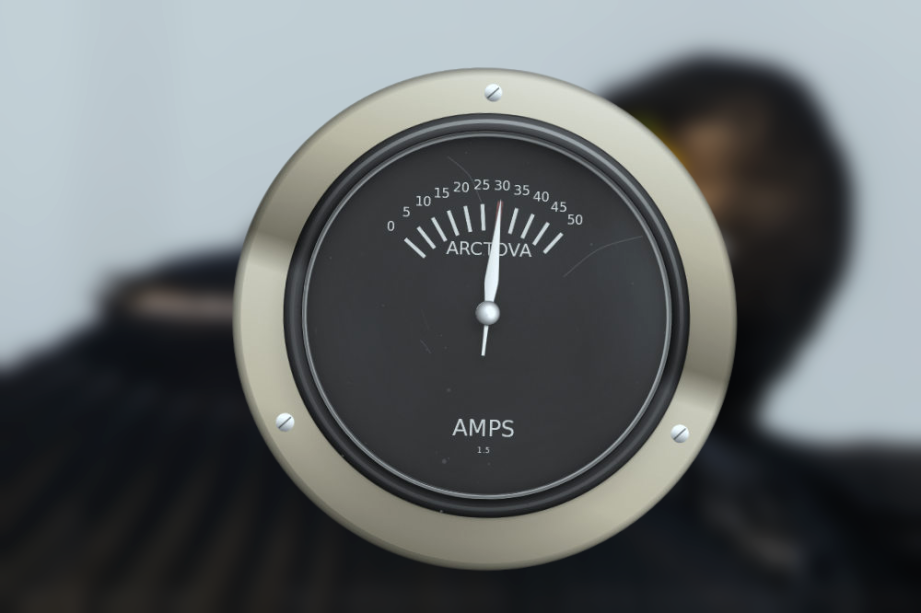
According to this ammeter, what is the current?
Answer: 30 A
